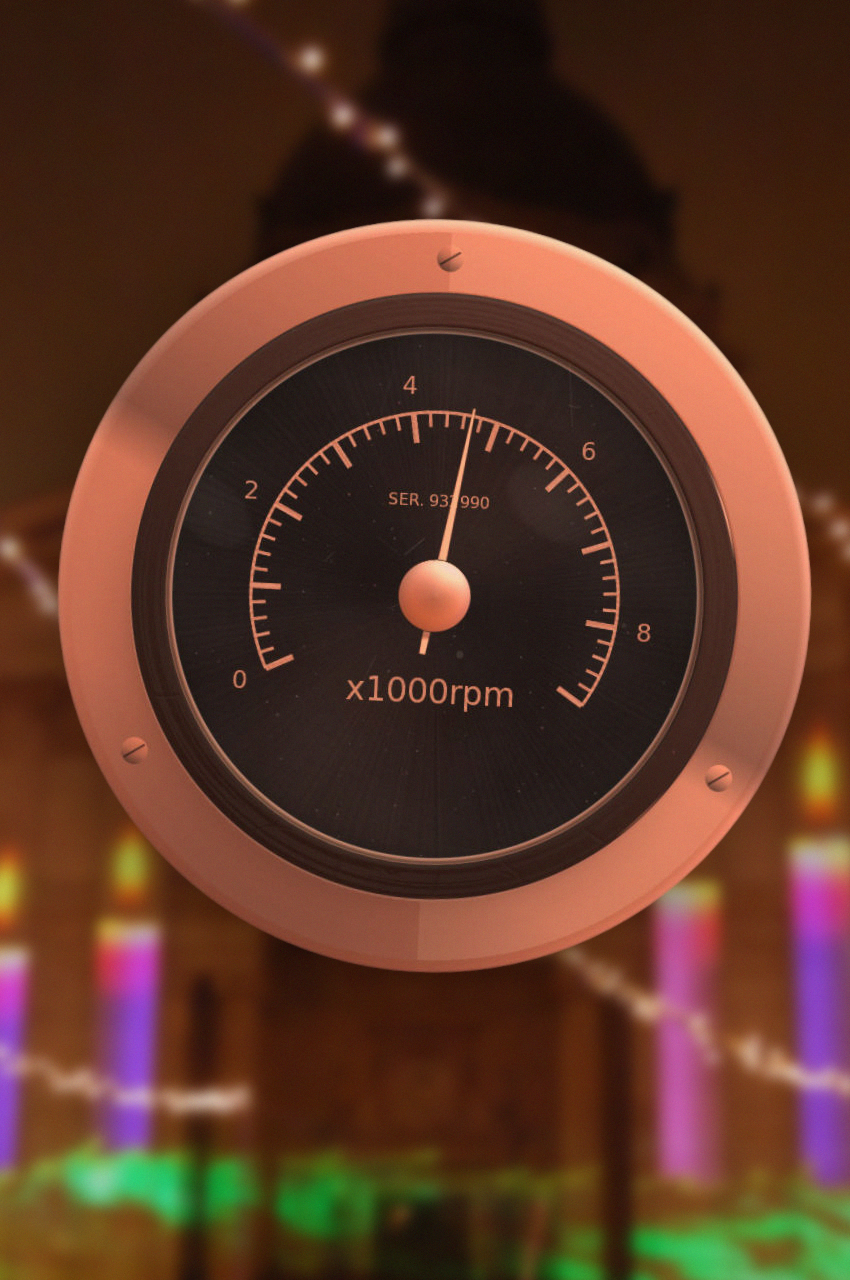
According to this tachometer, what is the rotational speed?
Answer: 4700 rpm
